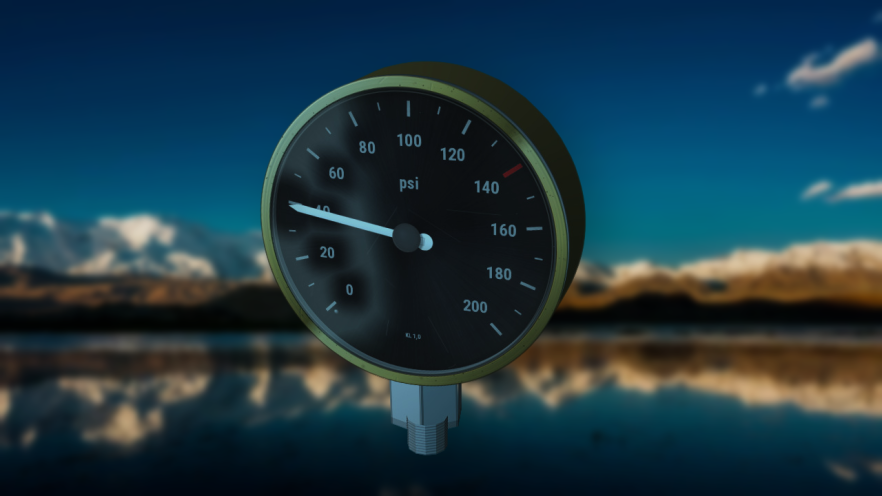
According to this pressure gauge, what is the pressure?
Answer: 40 psi
